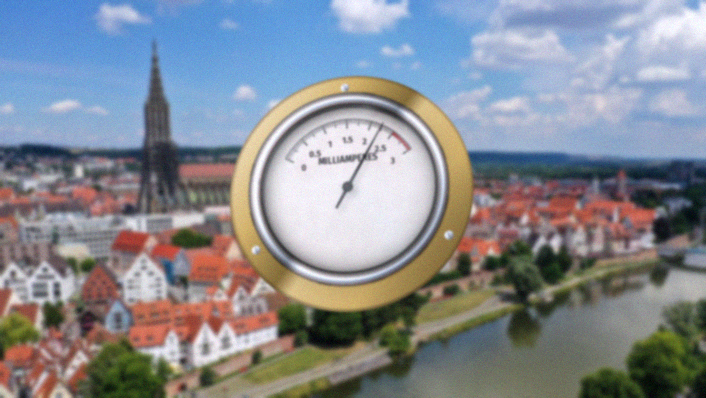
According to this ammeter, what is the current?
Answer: 2.25 mA
